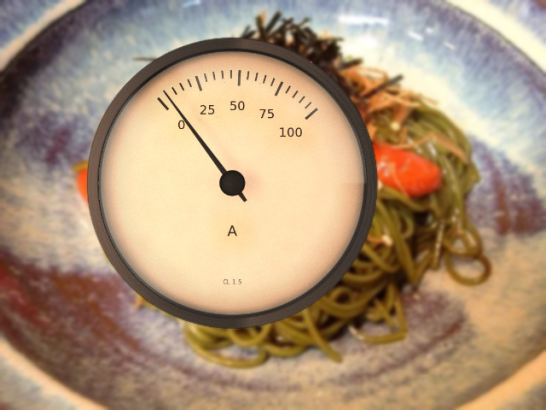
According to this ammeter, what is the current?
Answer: 5 A
